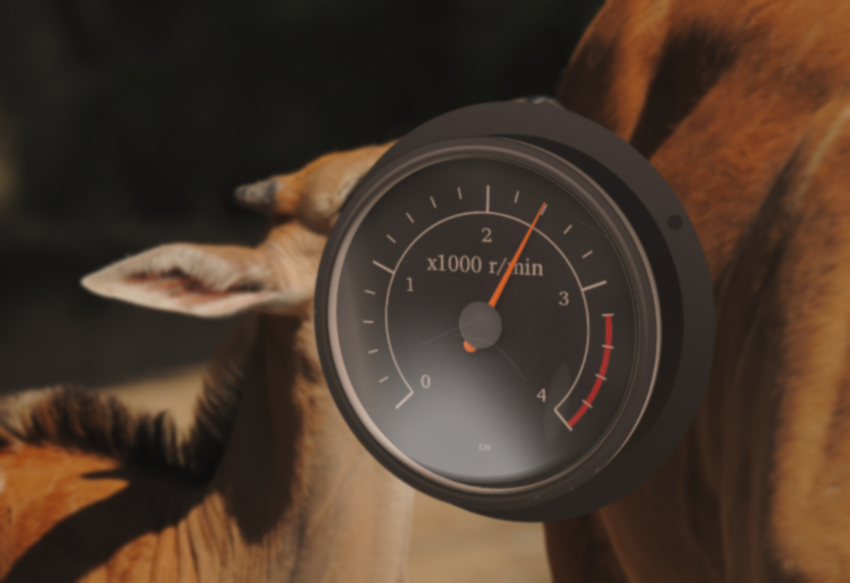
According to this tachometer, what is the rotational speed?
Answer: 2400 rpm
